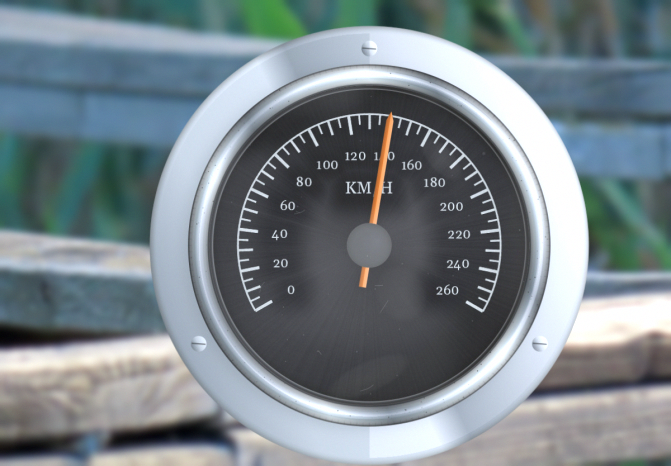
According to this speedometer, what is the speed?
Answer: 140 km/h
